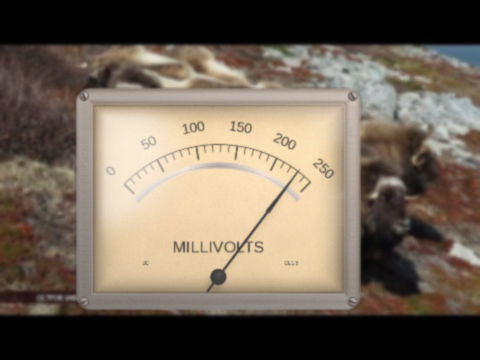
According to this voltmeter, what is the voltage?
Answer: 230 mV
